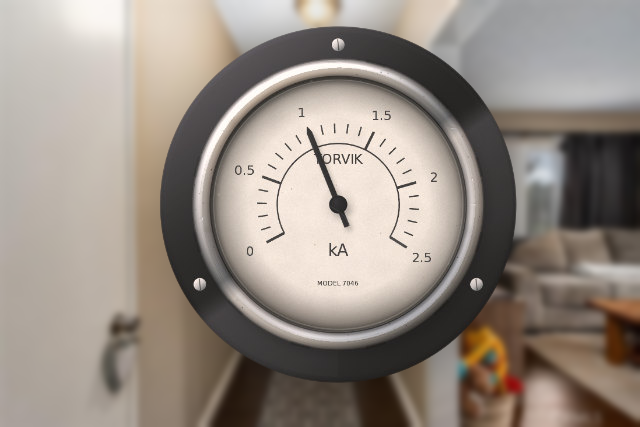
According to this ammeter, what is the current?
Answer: 1 kA
